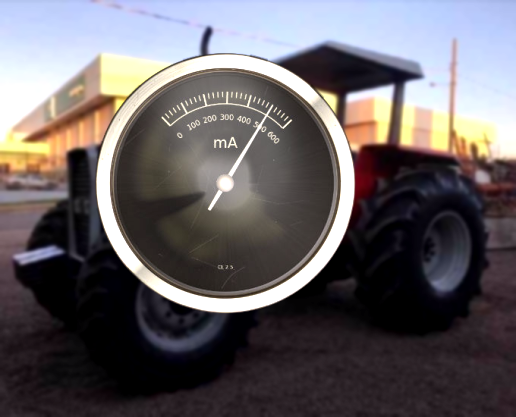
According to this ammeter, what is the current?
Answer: 500 mA
